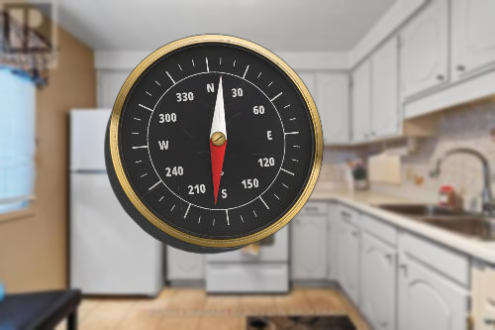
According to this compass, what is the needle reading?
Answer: 190 °
